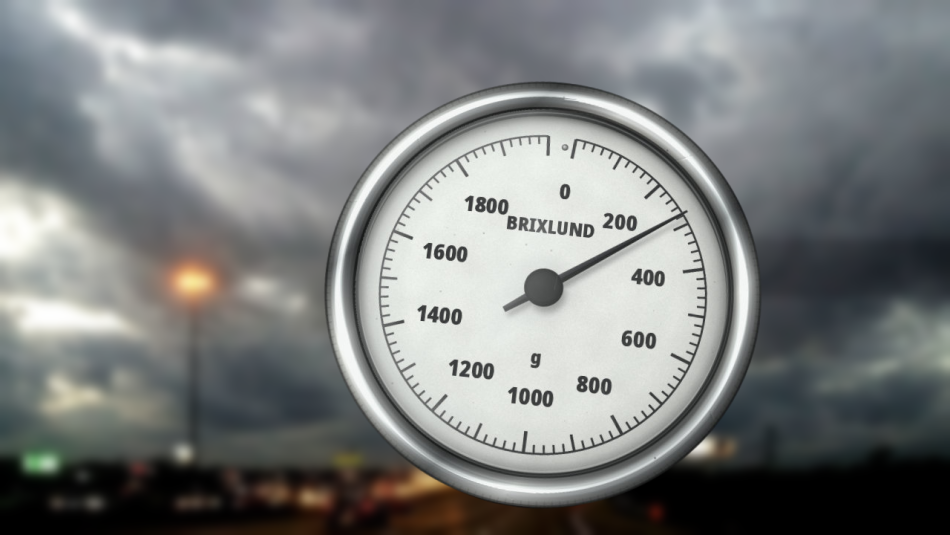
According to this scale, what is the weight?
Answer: 280 g
